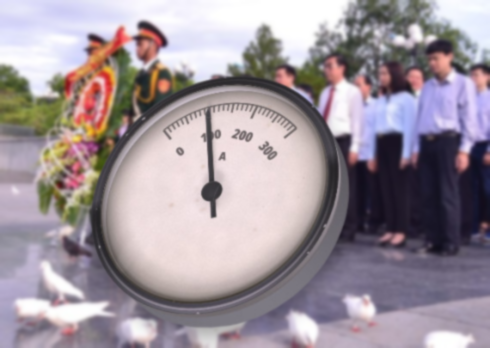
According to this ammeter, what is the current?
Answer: 100 A
